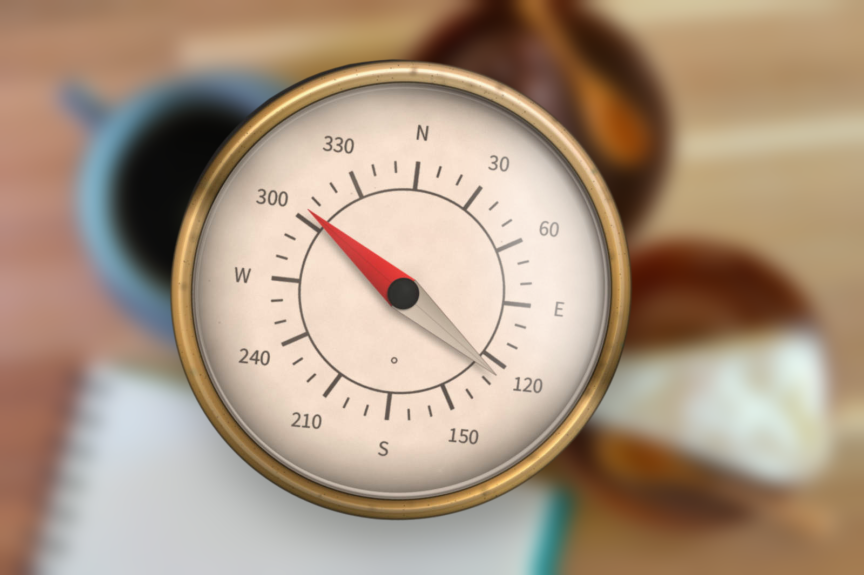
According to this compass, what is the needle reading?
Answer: 305 °
